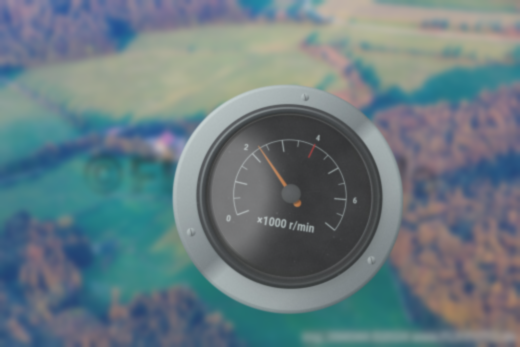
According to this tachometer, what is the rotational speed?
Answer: 2250 rpm
